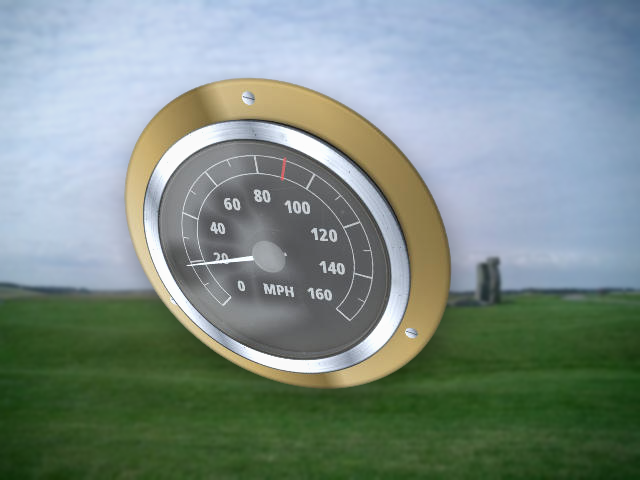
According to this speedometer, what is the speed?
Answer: 20 mph
